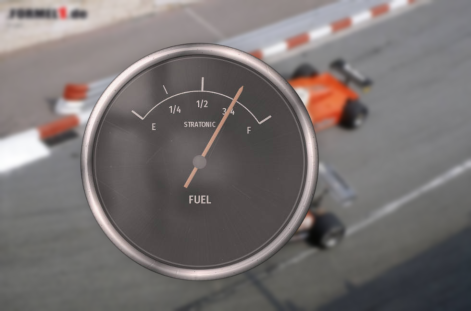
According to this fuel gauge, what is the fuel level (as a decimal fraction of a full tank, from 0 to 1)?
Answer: 0.75
